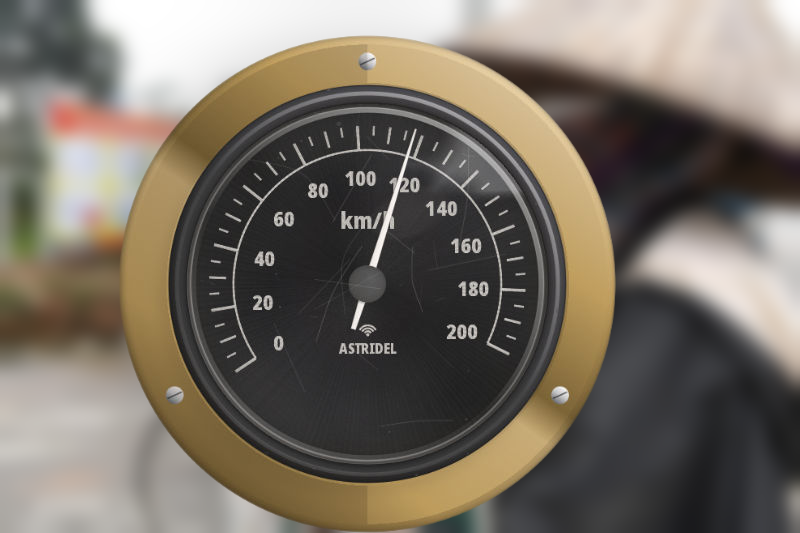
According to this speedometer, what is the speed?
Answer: 117.5 km/h
